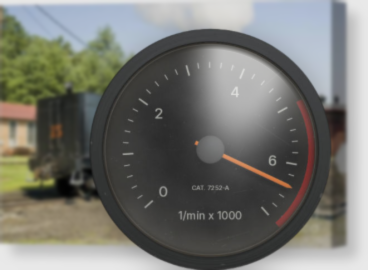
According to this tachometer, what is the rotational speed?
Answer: 6400 rpm
